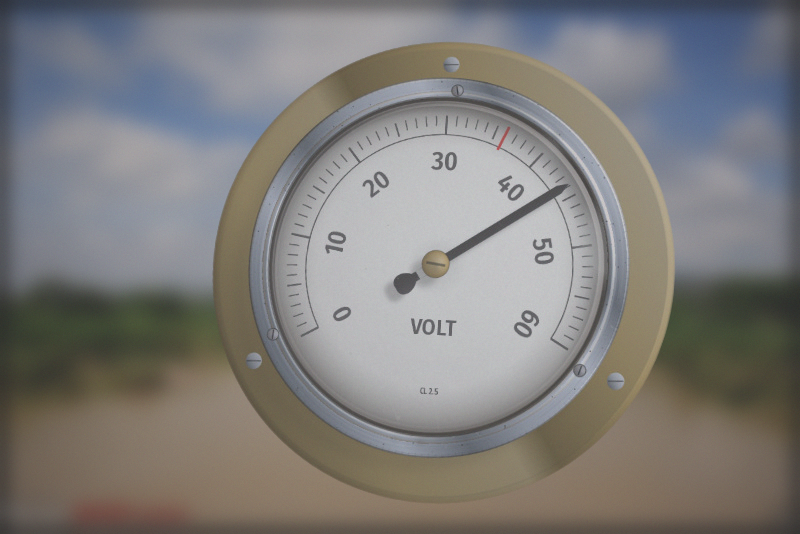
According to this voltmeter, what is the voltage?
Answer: 44 V
